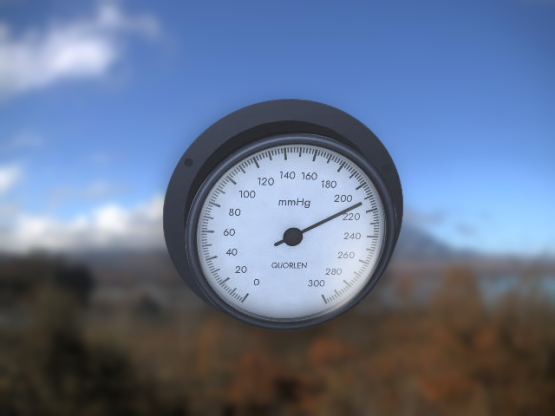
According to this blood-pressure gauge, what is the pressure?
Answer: 210 mmHg
